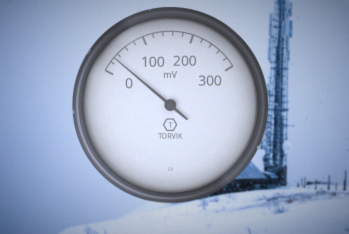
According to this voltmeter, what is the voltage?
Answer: 30 mV
